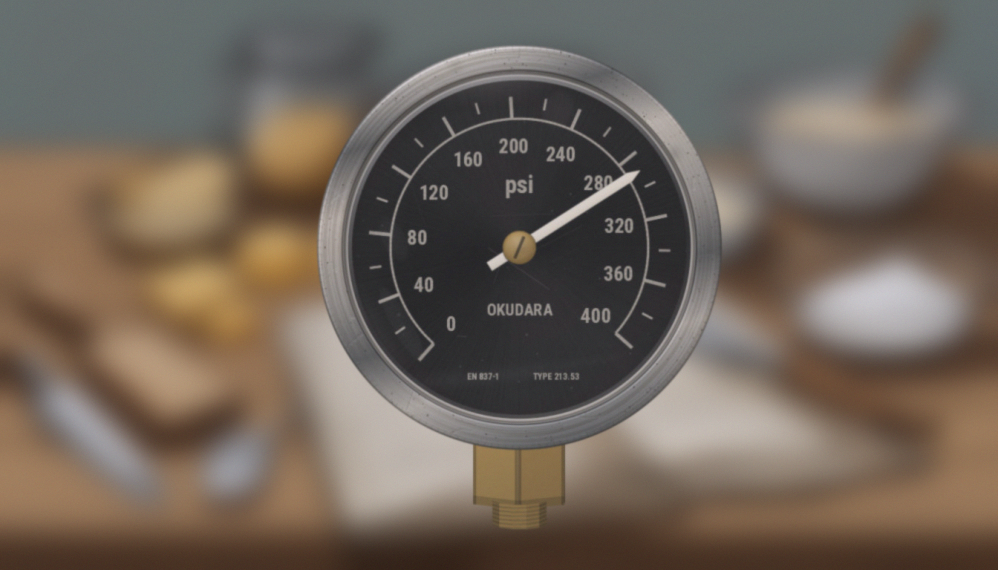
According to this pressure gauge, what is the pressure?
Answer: 290 psi
